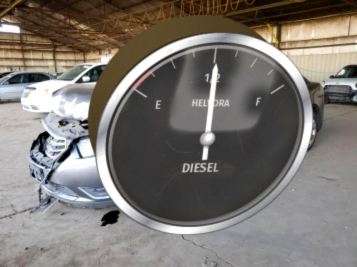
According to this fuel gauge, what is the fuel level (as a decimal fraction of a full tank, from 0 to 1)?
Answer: 0.5
